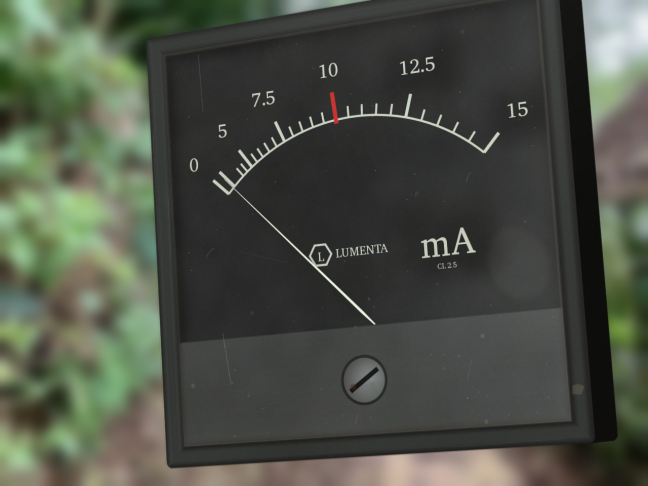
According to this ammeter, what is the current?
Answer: 2.5 mA
